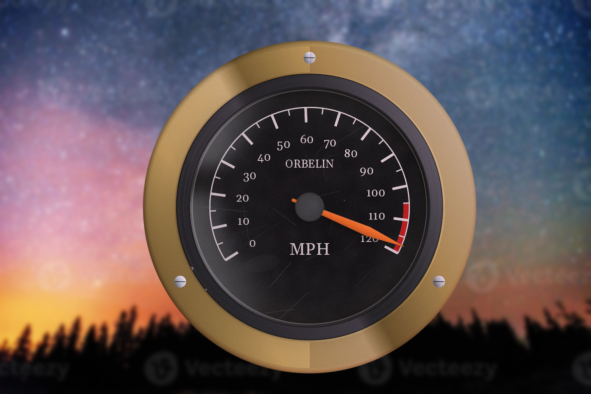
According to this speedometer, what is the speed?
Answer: 117.5 mph
